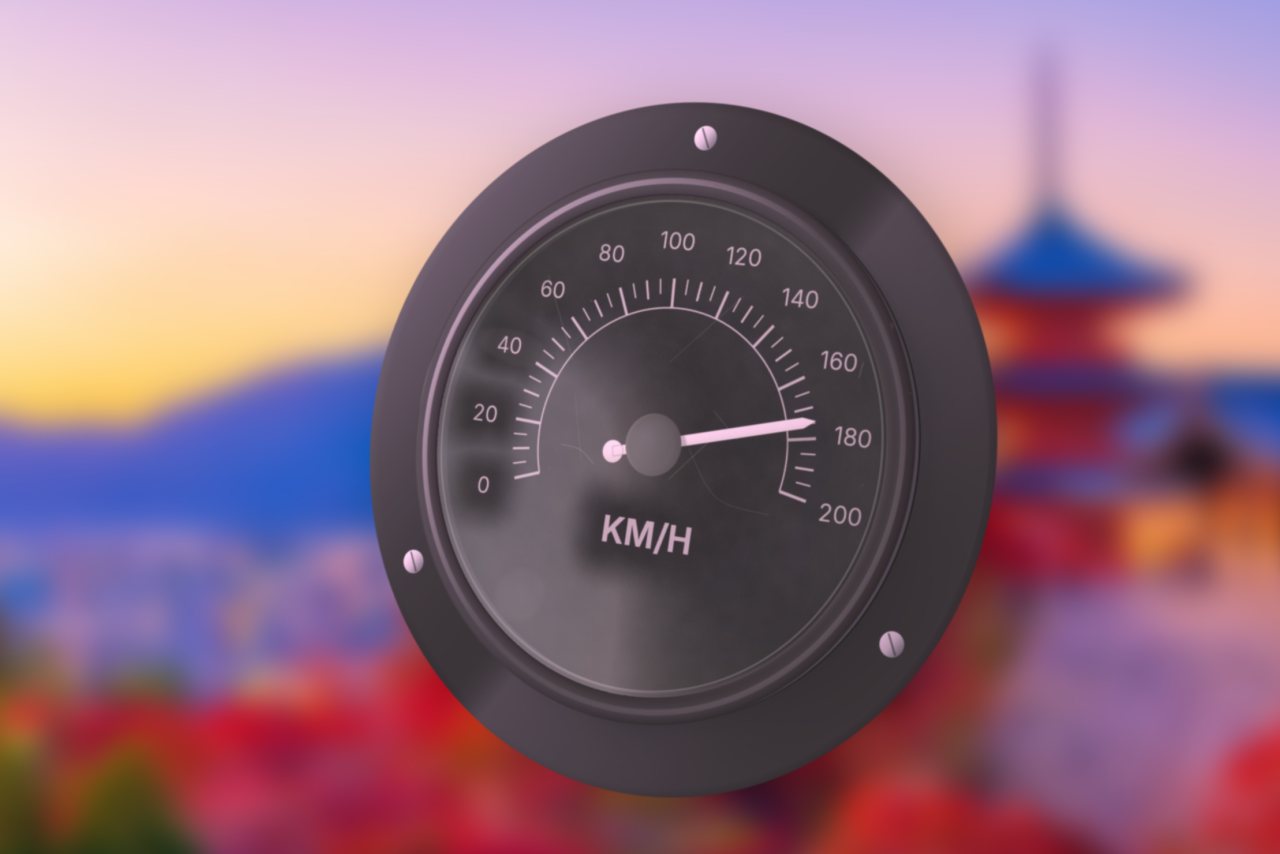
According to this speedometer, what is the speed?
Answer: 175 km/h
